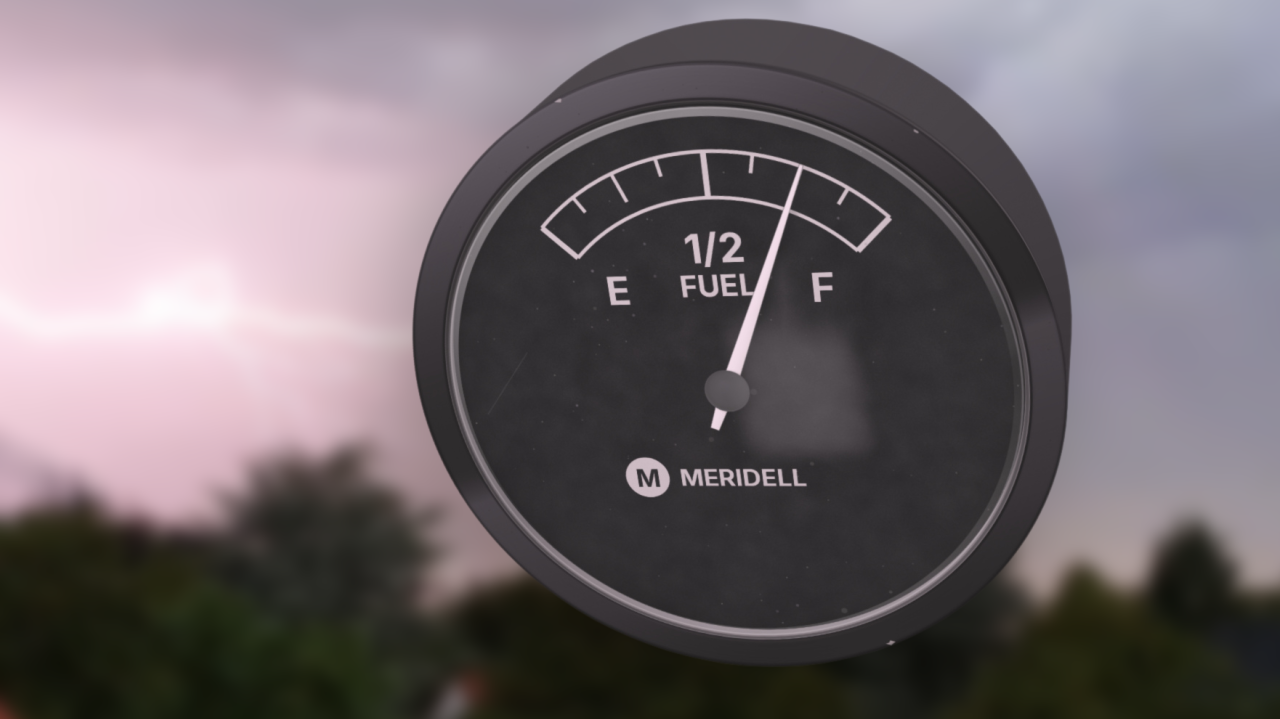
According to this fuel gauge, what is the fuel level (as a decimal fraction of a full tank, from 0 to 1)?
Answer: 0.75
